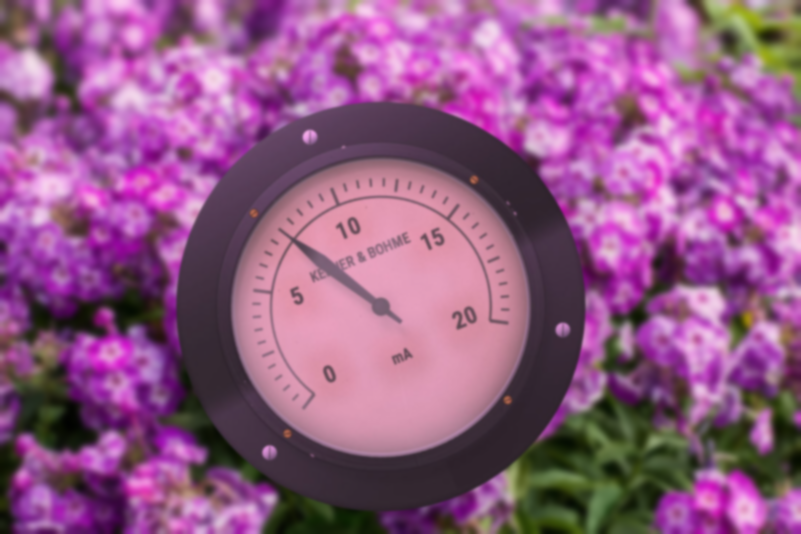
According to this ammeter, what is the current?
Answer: 7.5 mA
